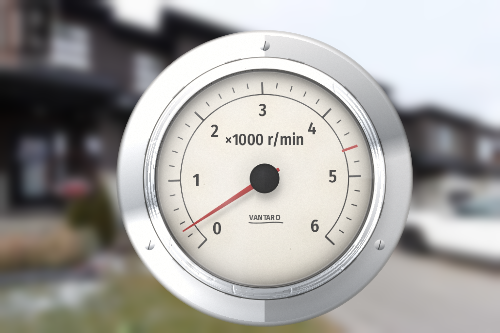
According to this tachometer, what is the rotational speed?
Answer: 300 rpm
